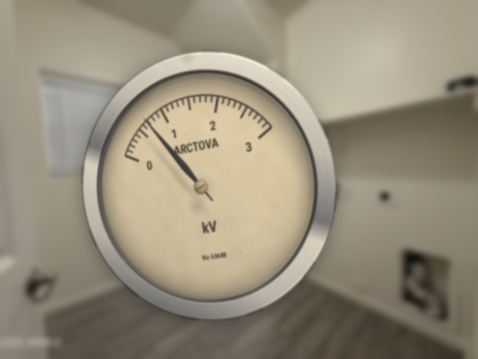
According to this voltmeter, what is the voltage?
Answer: 0.7 kV
